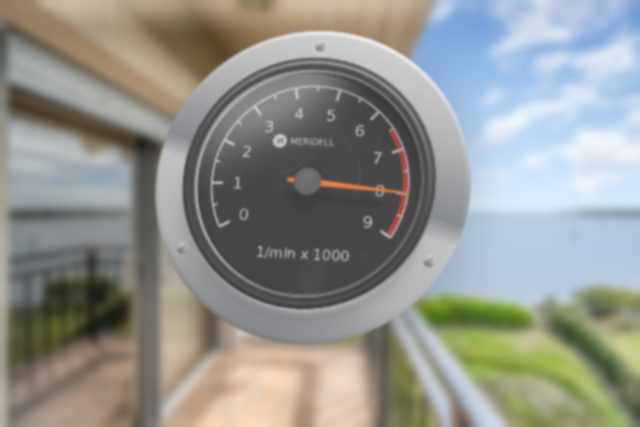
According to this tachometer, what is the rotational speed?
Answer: 8000 rpm
